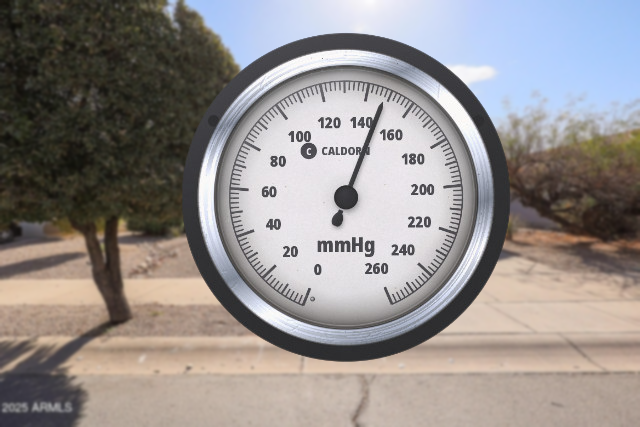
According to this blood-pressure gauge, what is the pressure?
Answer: 148 mmHg
